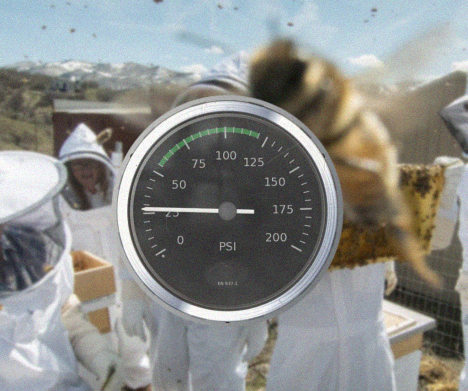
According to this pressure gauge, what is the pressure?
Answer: 27.5 psi
